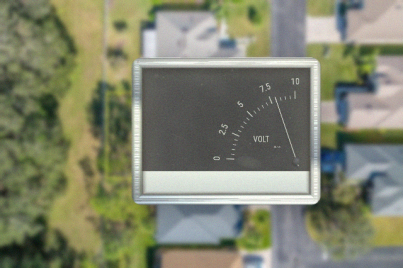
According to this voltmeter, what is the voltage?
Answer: 8 V
